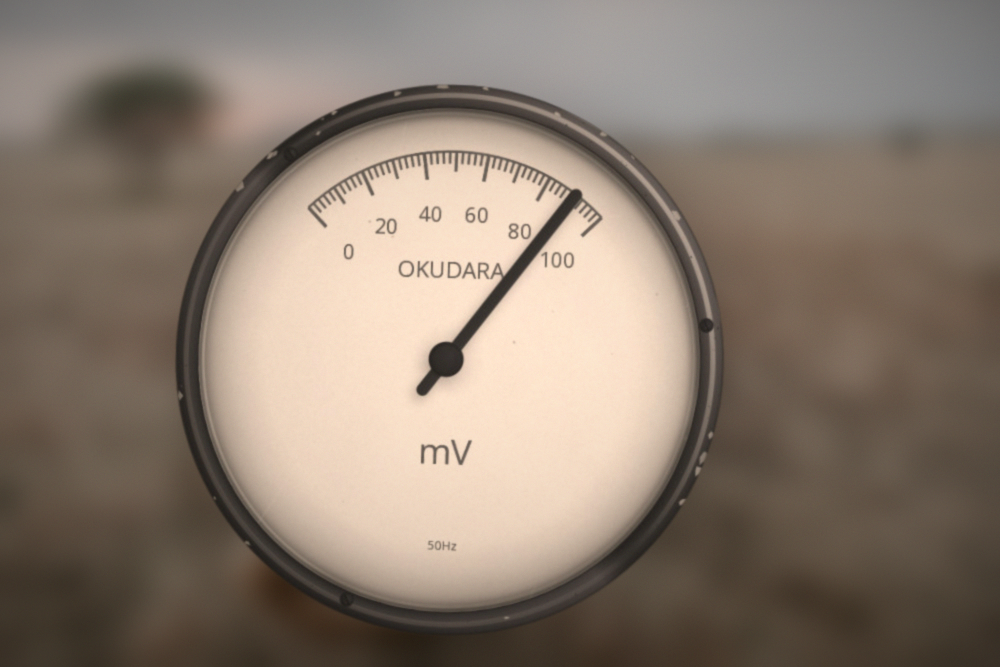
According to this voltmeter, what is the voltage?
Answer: 90 mV
